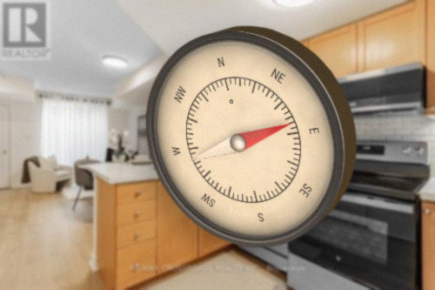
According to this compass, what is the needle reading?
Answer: 80 °
